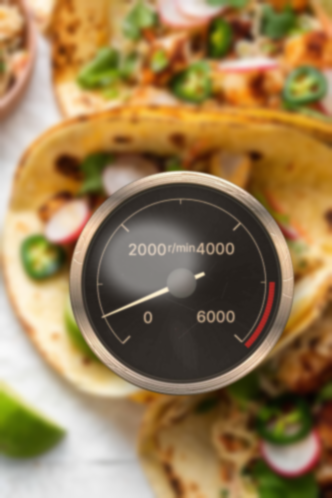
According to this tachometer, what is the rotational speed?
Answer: 500 rpm
